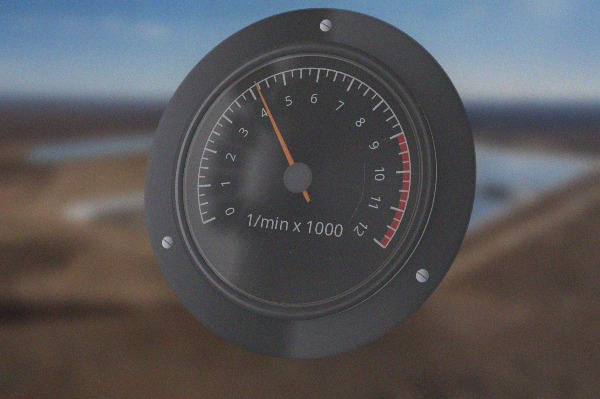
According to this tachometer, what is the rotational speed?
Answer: 4250 rpm
